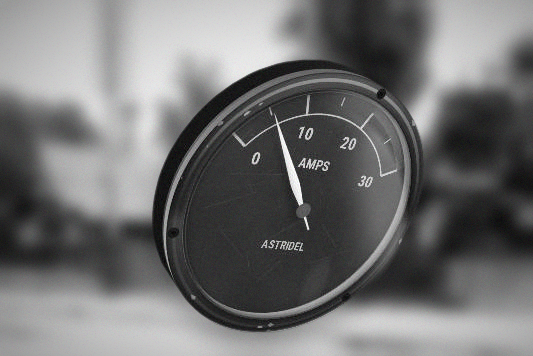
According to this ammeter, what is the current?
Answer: 5 A
